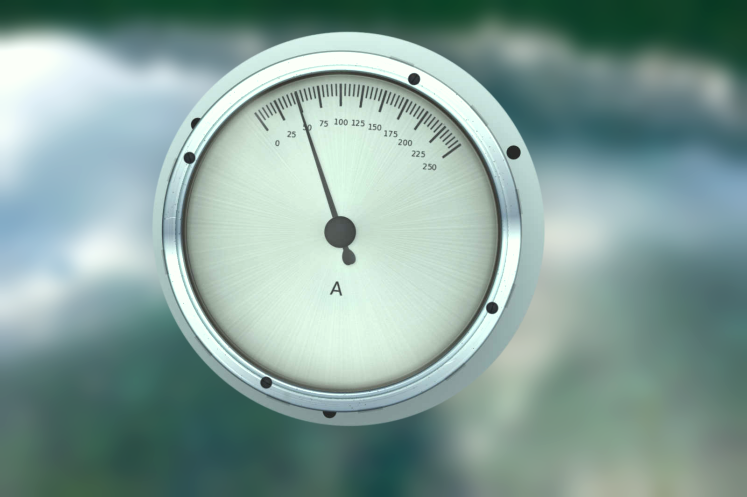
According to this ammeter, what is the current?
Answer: 50 A
